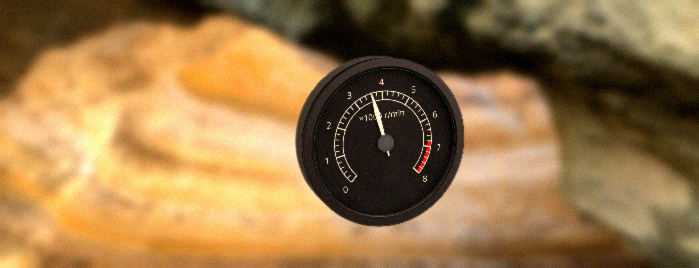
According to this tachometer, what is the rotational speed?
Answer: 3600 rpm
